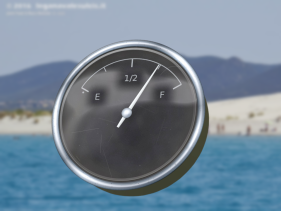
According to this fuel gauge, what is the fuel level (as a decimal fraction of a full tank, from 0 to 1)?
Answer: 0.75
